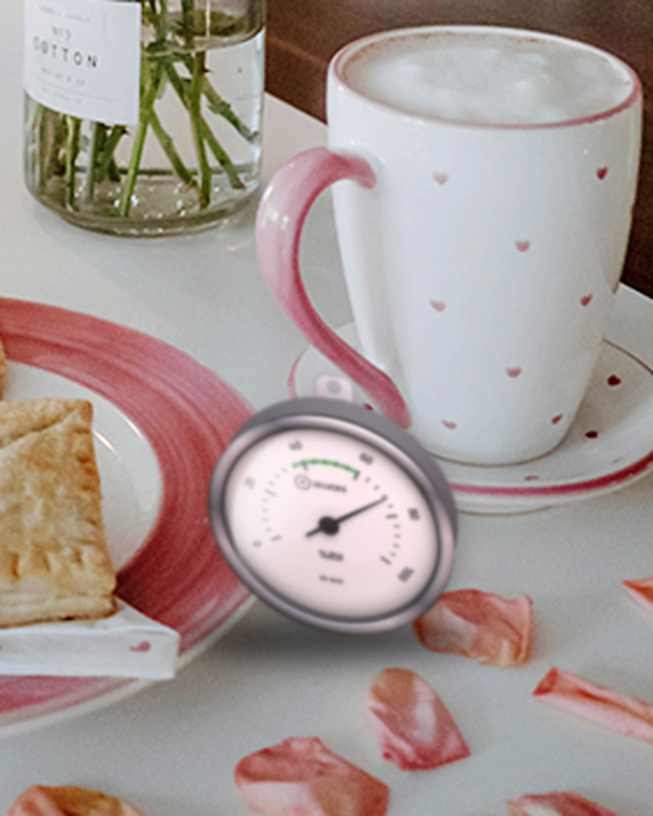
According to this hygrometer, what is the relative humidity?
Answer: 72 %
